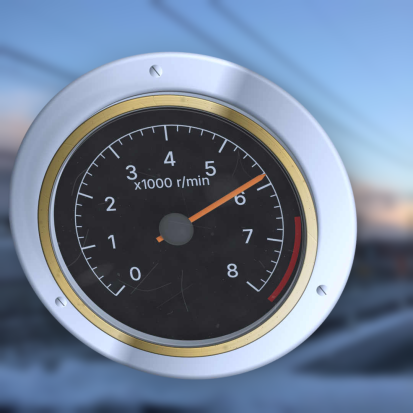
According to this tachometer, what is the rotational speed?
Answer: 5800 rpm
